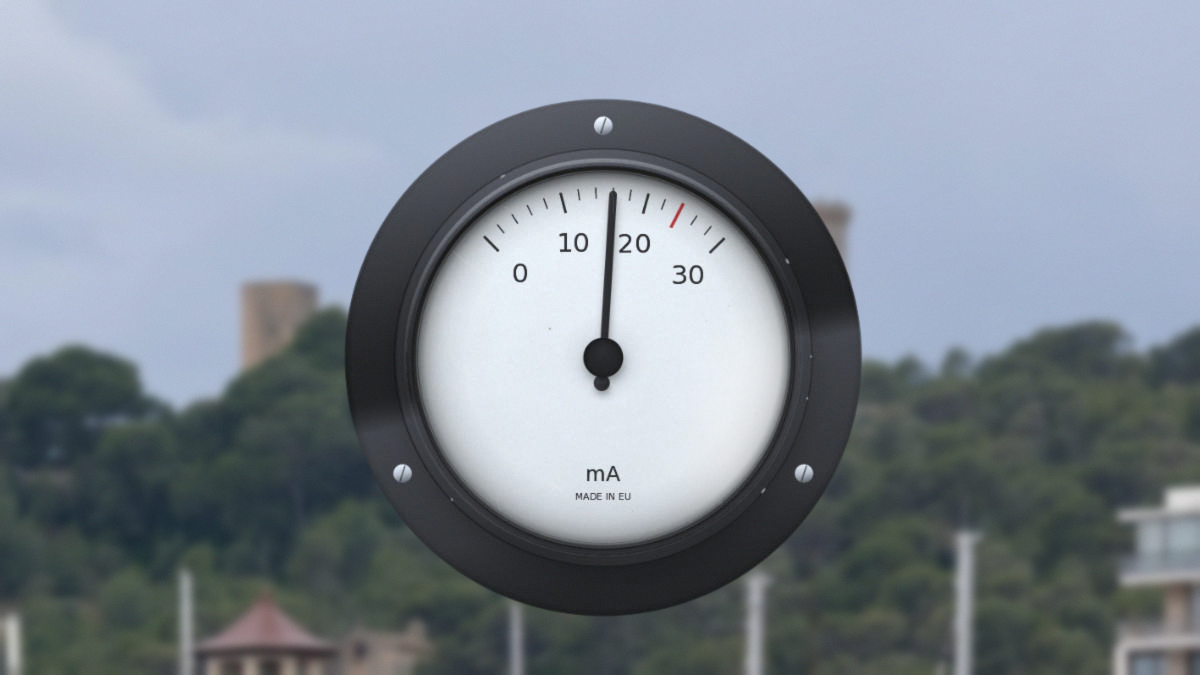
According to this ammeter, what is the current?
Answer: 16 mA
